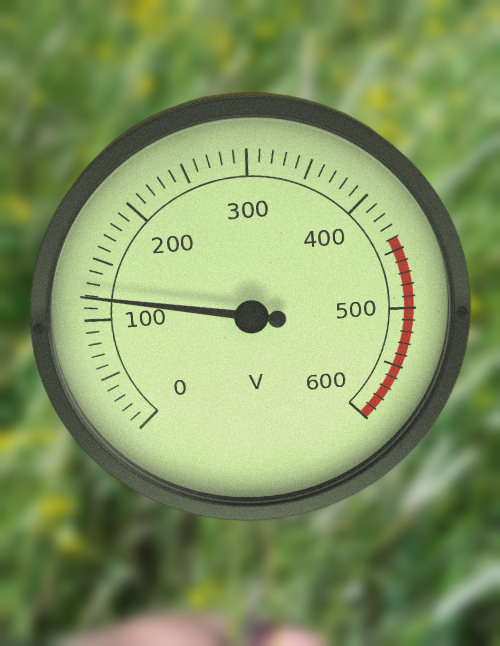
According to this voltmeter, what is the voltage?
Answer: 120 V
